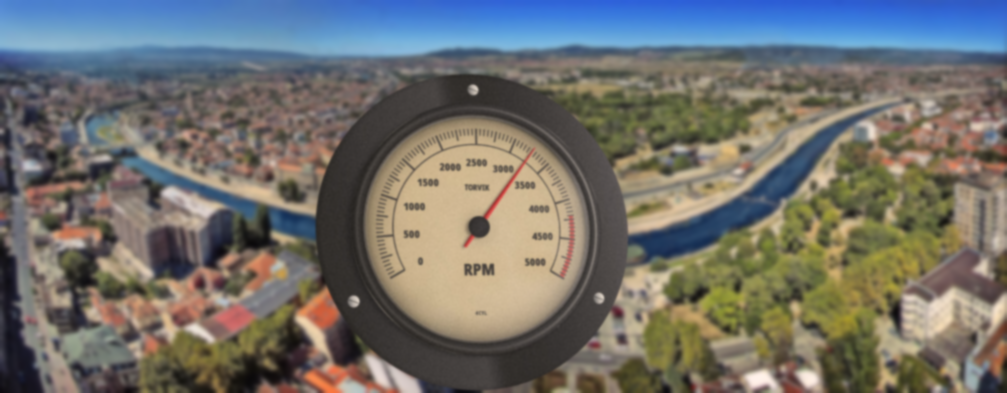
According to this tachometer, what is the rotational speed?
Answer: 3250 rpm
